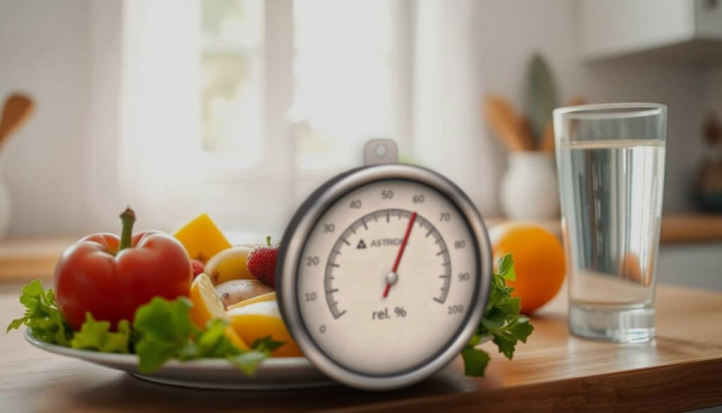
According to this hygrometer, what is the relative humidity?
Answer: 60 %
